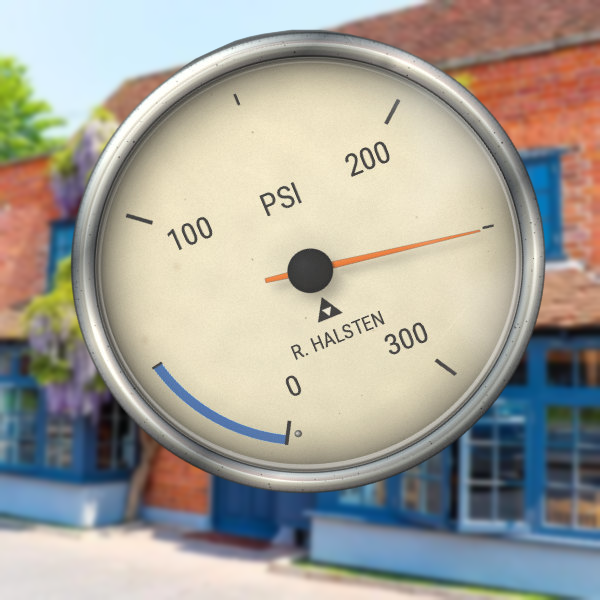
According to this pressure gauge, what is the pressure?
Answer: 250 psi
